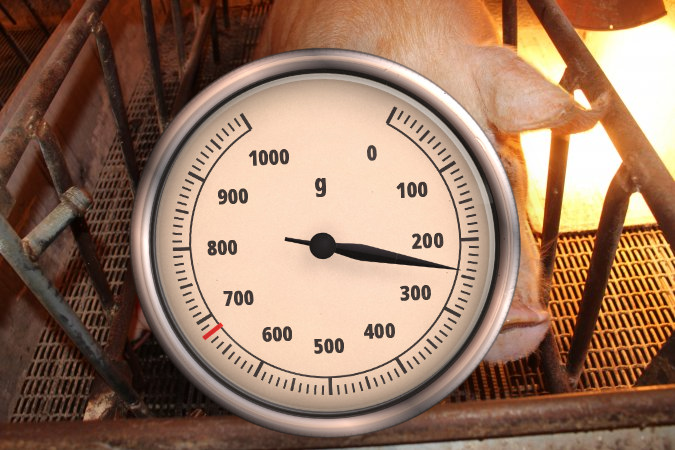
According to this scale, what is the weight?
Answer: 240 g
